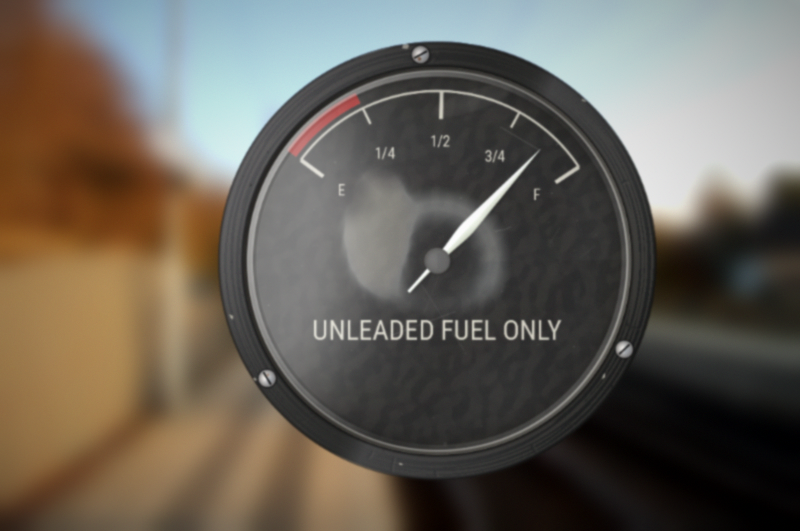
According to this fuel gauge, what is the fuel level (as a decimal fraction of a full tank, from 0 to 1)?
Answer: 0.875
